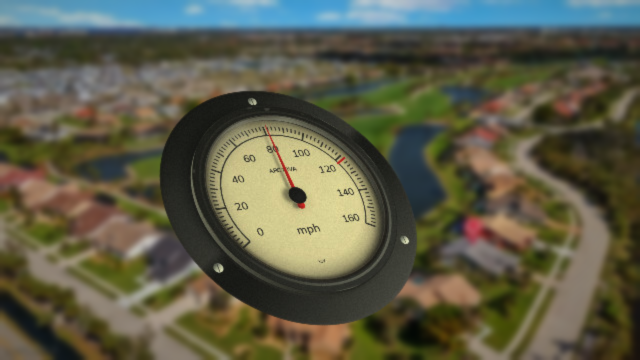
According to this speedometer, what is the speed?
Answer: 80 mph
